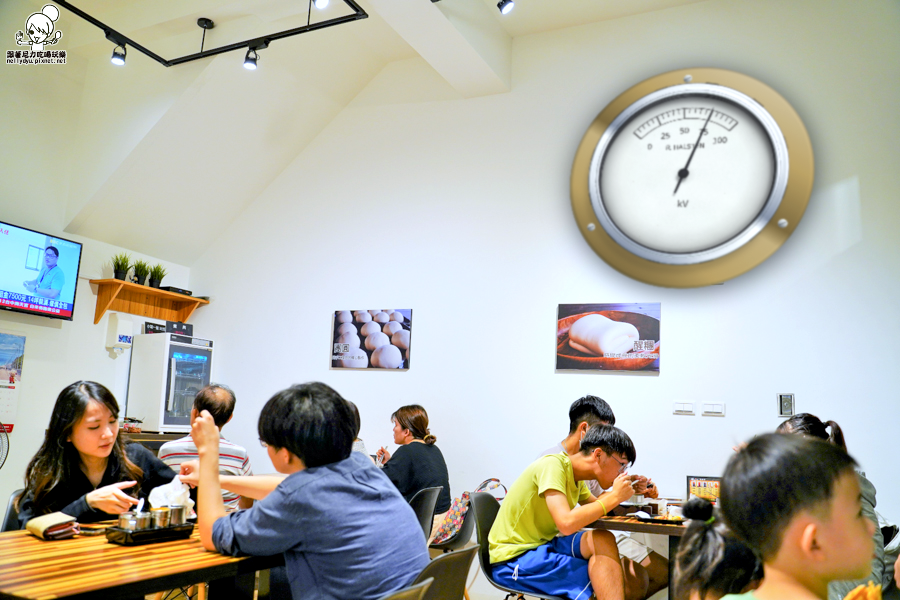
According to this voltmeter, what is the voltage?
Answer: 75 kV
